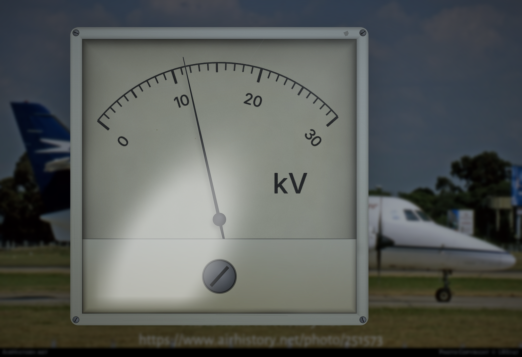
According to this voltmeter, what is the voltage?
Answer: 11.5 kV
